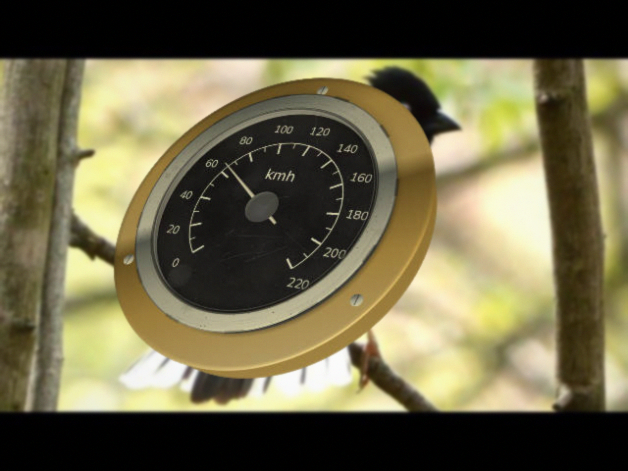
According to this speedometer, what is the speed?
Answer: 65 km/h
